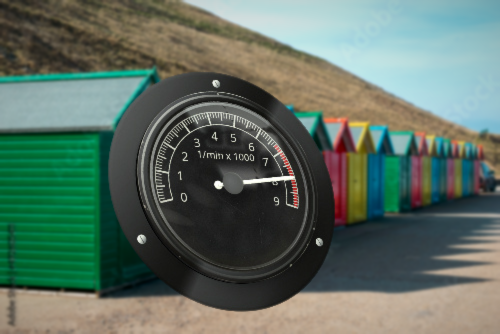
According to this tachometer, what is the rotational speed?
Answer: 8000 rpm
